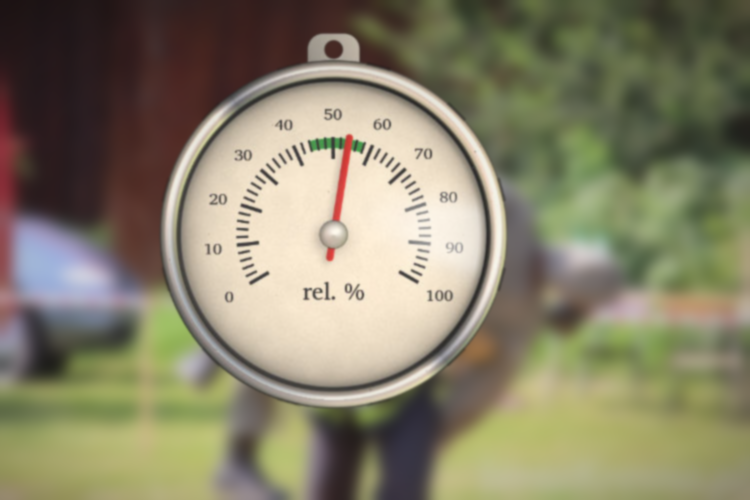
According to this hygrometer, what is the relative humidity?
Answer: 54 %
